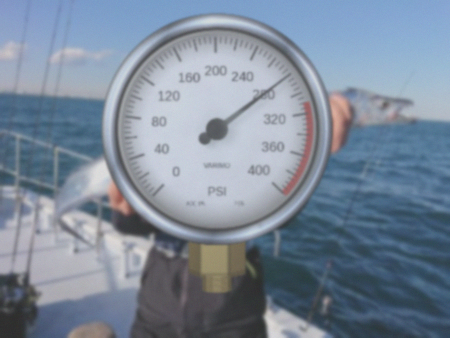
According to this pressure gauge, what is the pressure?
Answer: 280 psi
